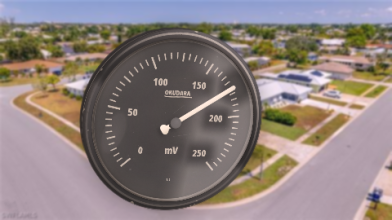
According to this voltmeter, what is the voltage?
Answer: 175 mV
